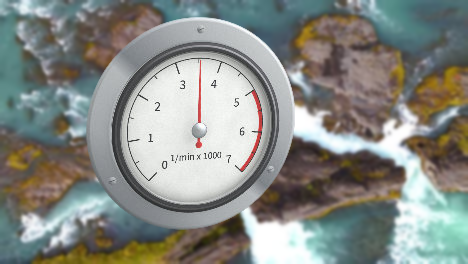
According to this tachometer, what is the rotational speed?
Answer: 3500 rpm
